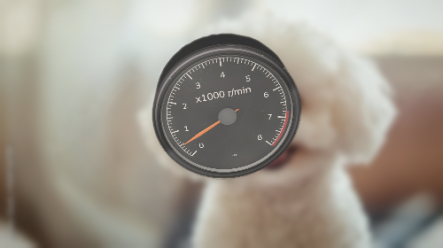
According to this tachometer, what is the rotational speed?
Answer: 500 rpm
